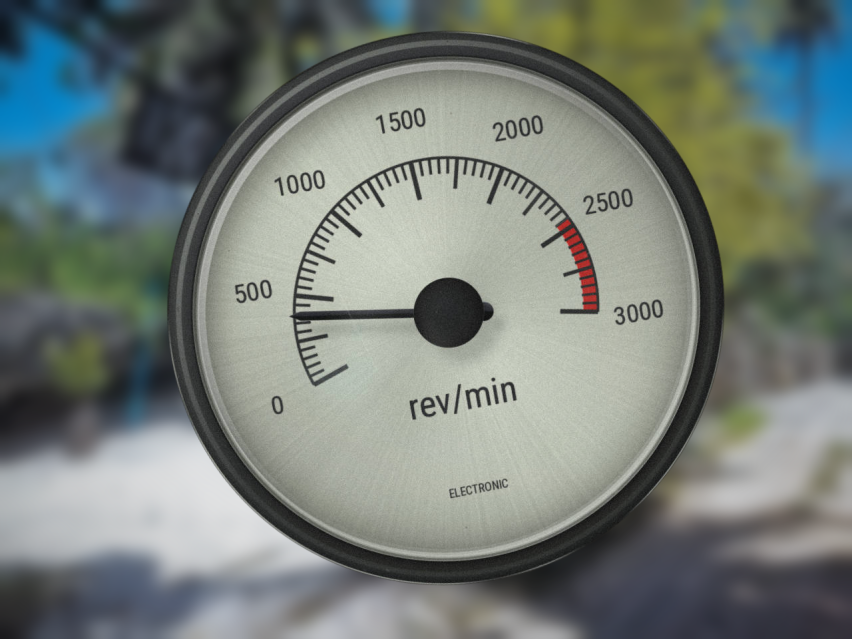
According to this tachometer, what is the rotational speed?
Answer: 400 rpm
